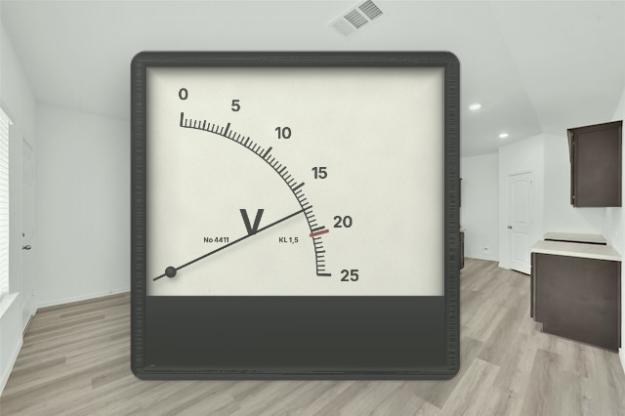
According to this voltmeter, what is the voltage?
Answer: 17.5 V
